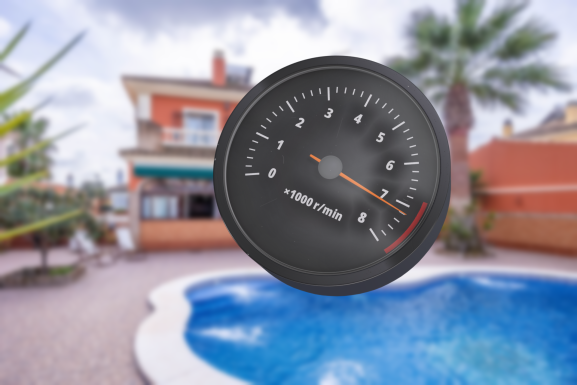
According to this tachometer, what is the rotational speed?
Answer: 7200 rpm
